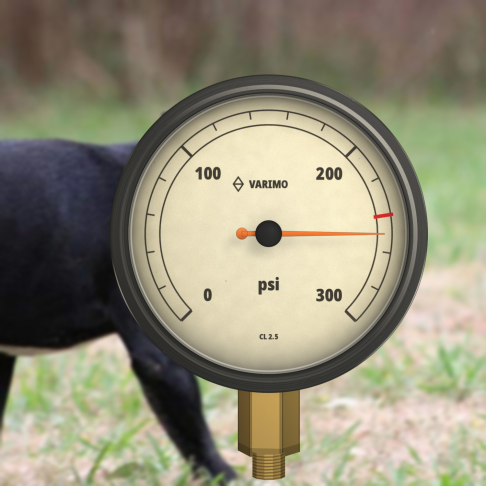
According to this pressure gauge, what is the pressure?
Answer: 250 psi
